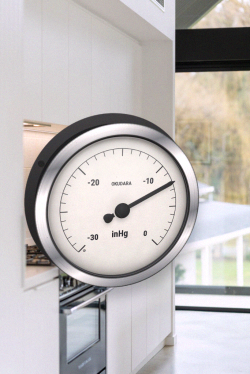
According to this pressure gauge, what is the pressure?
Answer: -8 inHg
